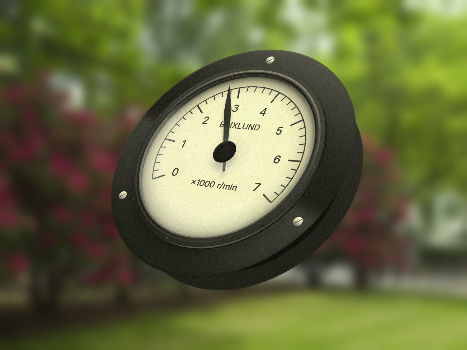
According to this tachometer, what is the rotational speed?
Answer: 2800 rpm
